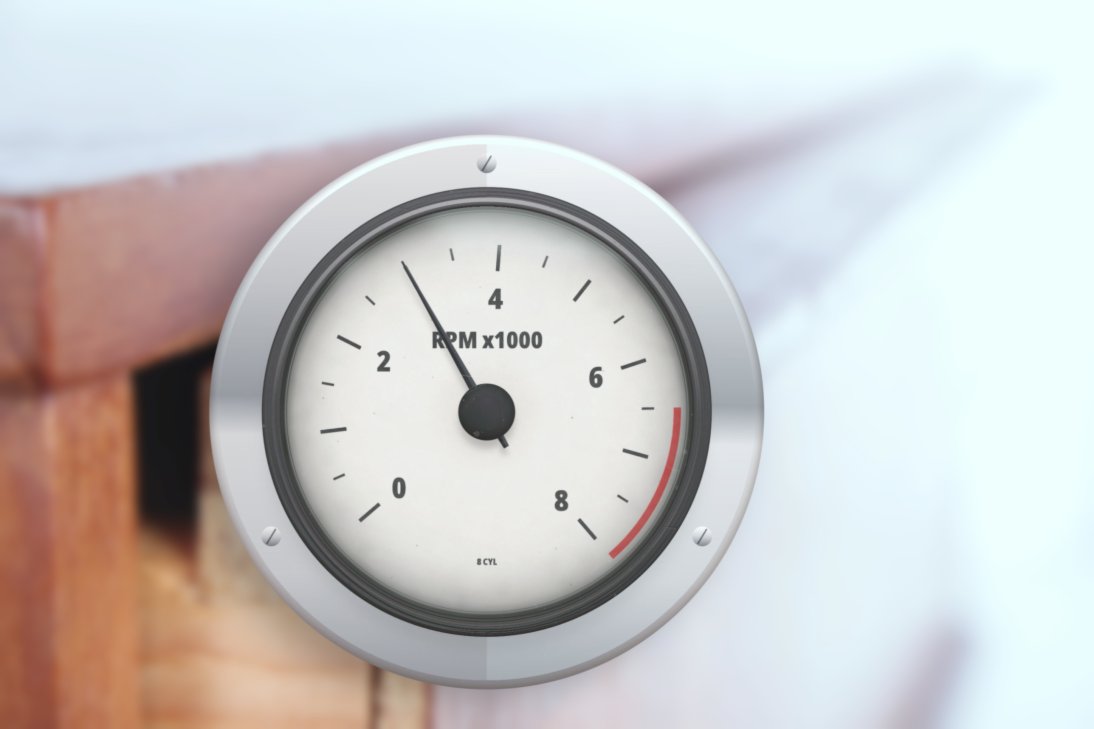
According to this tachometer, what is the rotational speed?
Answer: 3000 rpm
